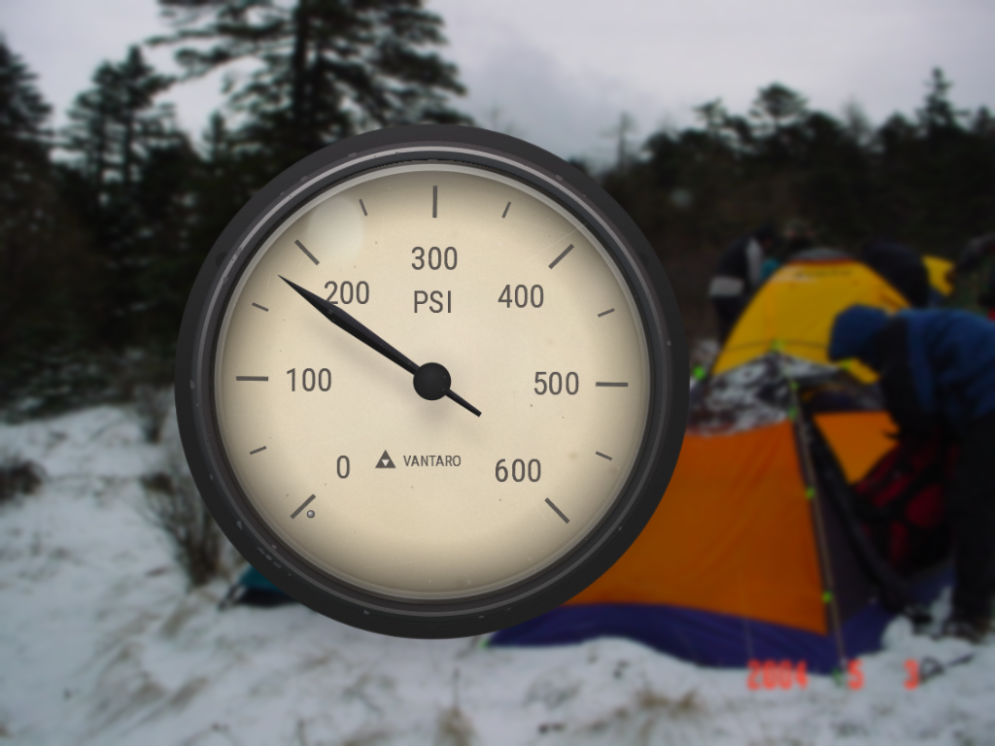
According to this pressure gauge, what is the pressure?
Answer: 175 psi
